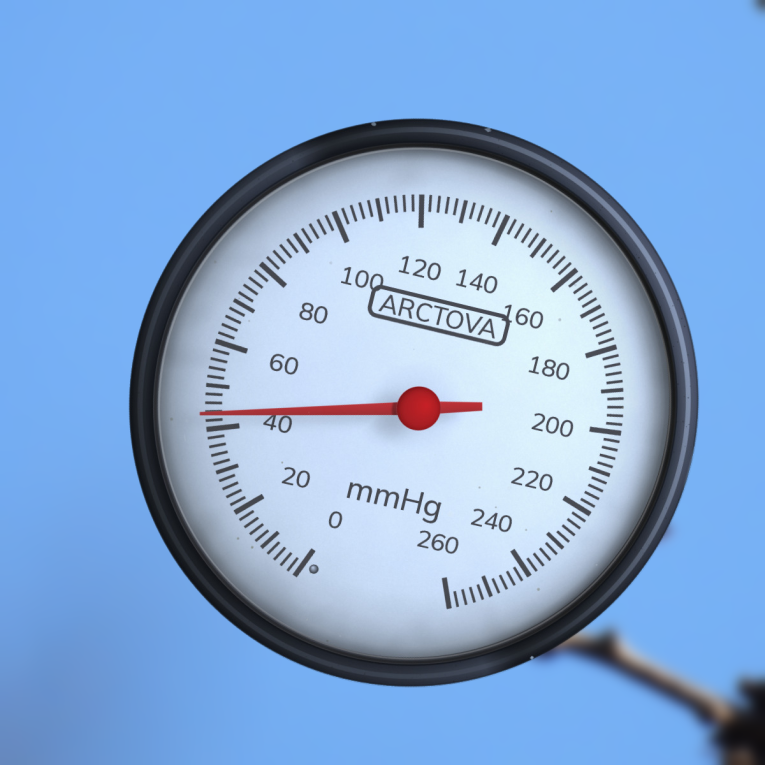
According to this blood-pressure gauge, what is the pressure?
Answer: 44 mmHg
